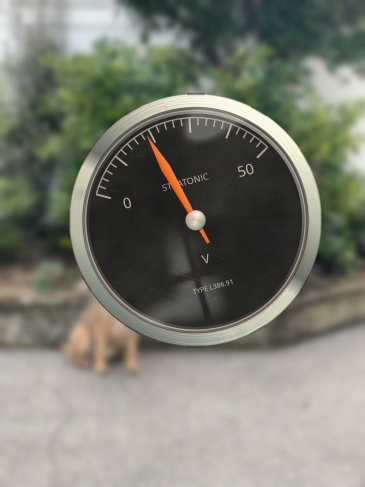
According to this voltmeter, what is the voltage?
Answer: 19 V
